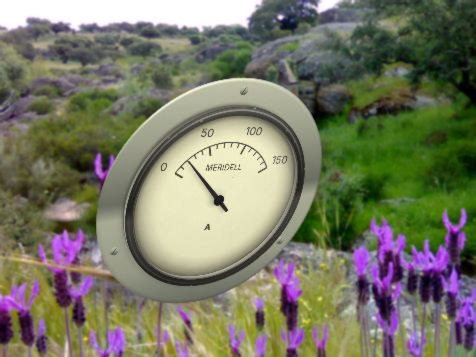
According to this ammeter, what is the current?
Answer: 20 A
